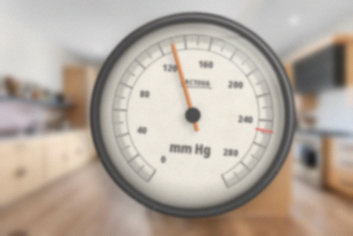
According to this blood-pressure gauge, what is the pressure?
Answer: 130 mmHg
